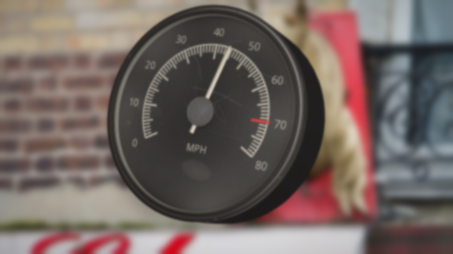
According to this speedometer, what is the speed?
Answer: 45 mph
